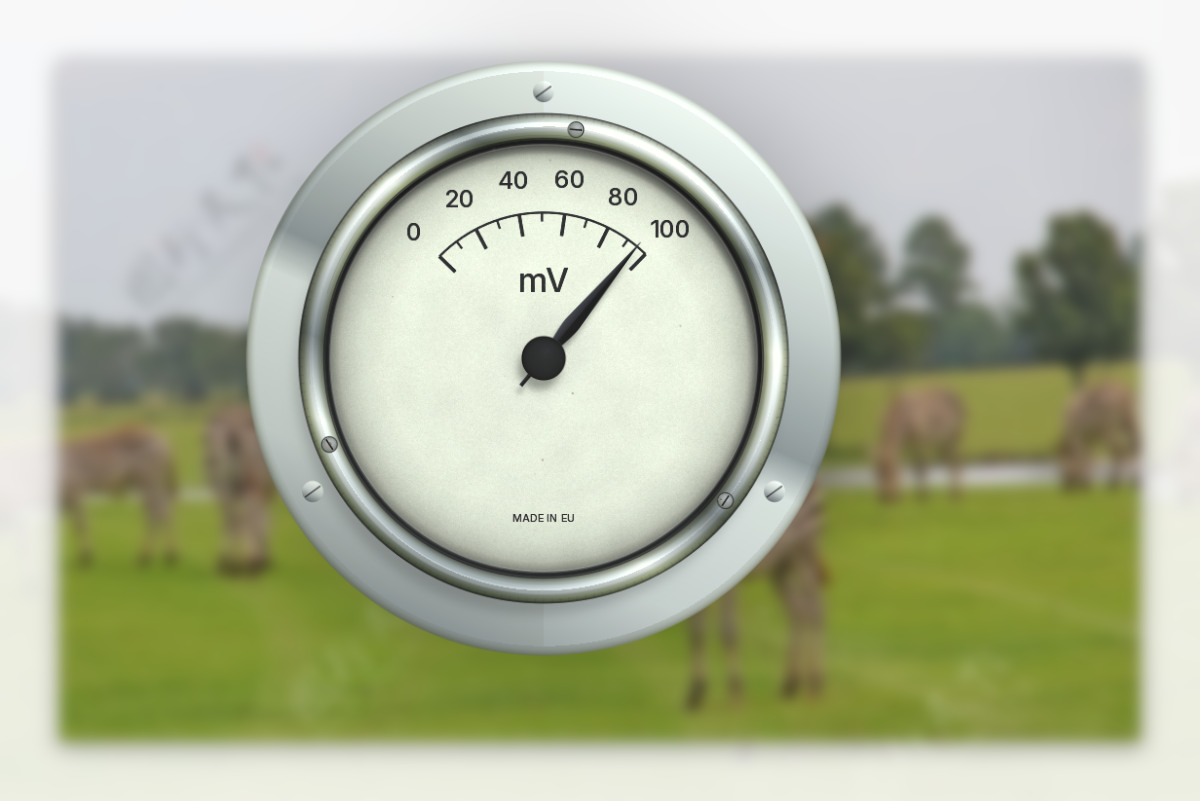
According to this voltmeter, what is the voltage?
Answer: 95 mV
